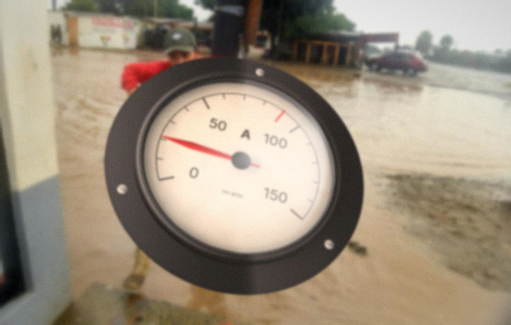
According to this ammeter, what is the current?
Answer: 20 A
